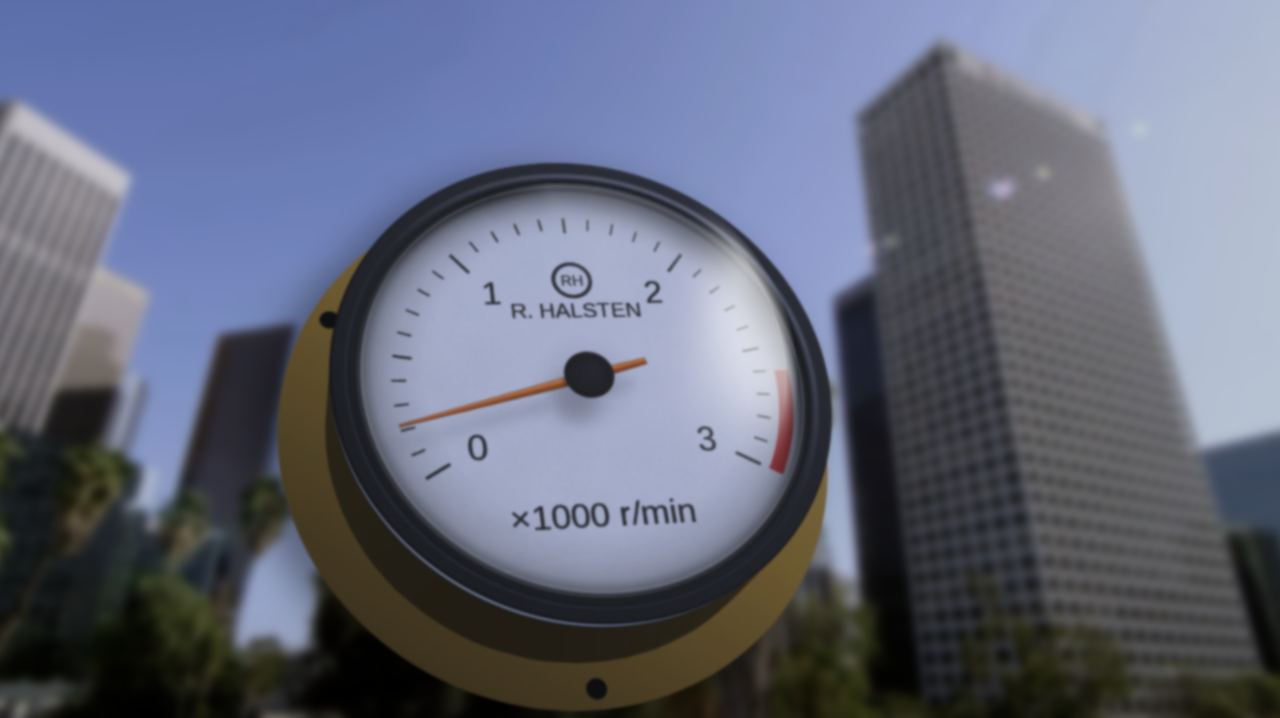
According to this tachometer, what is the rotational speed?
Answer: 200 rpm
